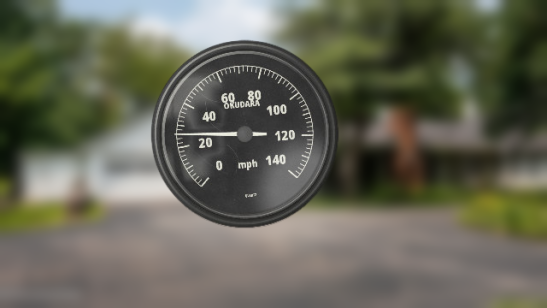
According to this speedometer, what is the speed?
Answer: 26 mph
